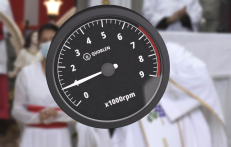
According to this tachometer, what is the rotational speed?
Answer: 1000 rpm
